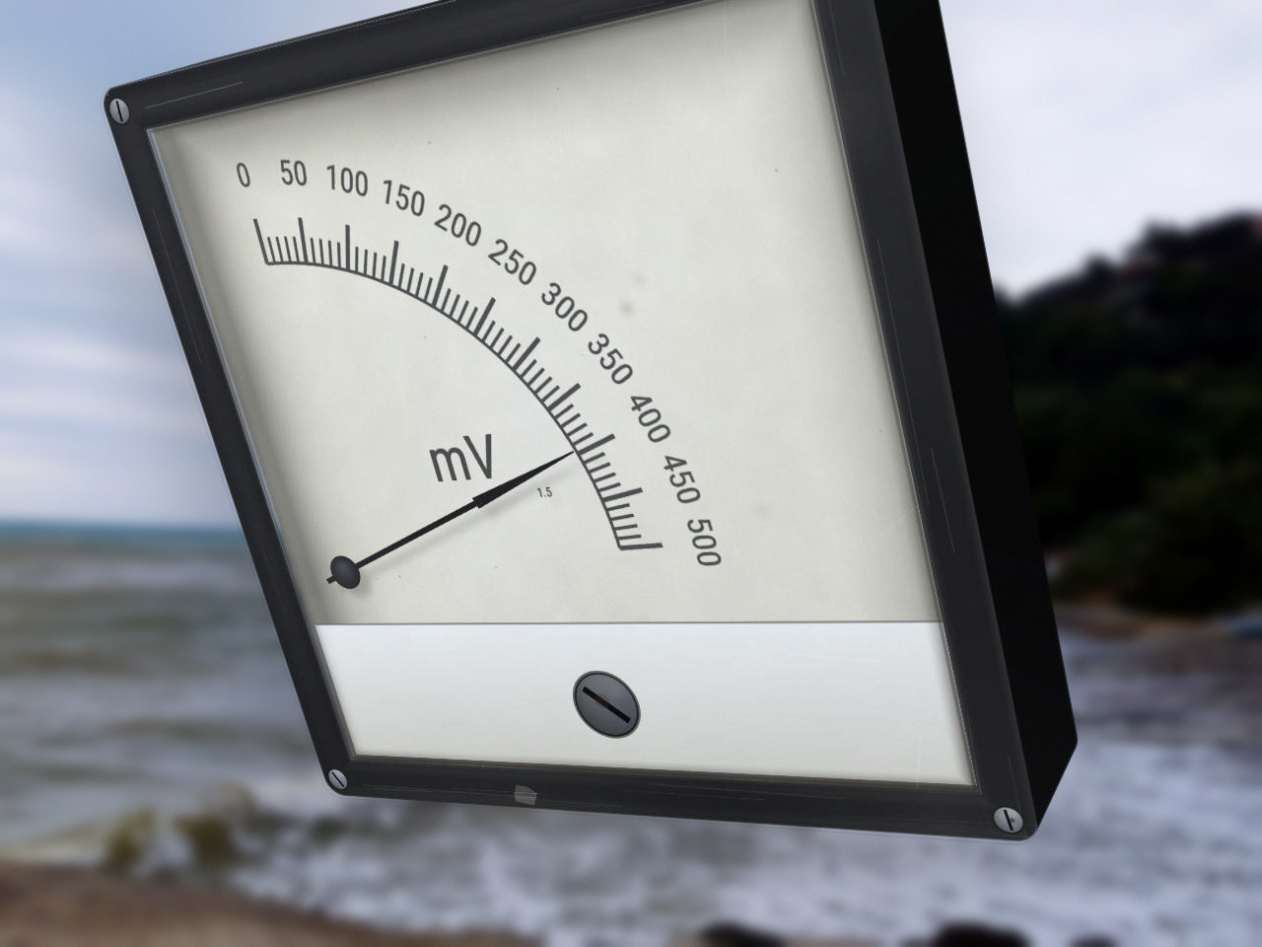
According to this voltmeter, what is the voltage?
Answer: 395 mV
